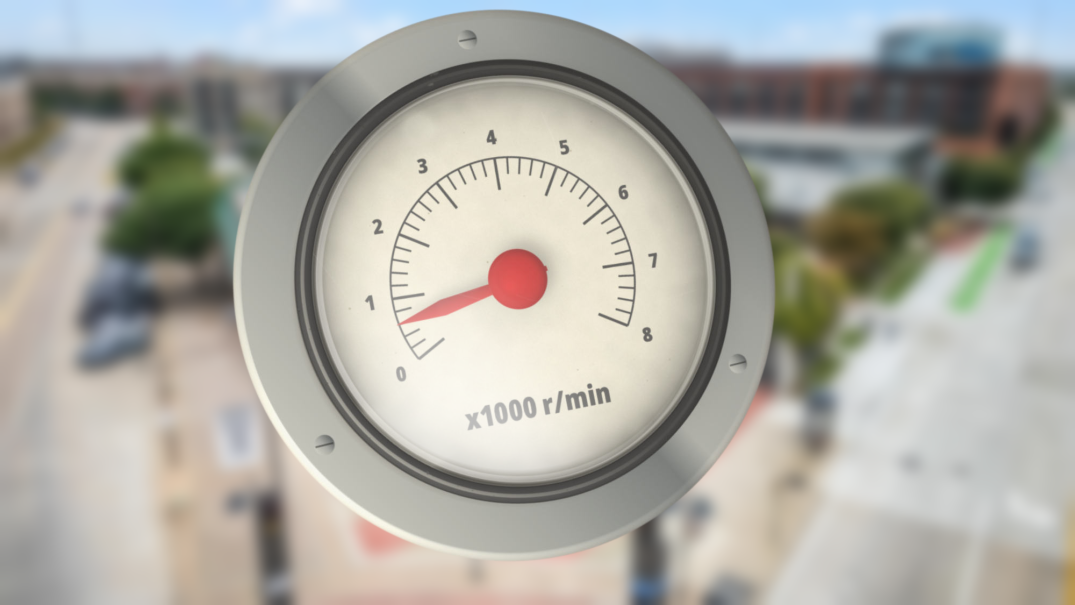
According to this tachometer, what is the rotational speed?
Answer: 600 rpm
